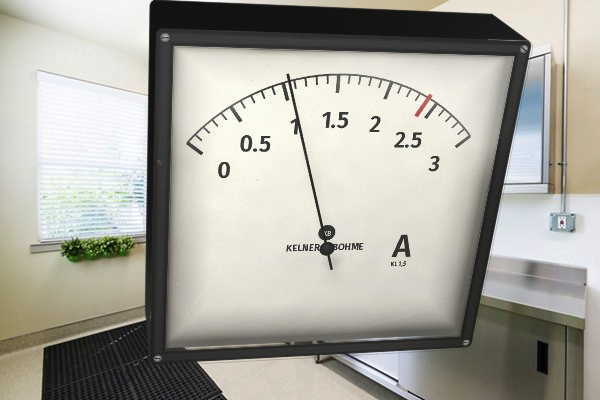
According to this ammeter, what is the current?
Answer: 1.05 A
